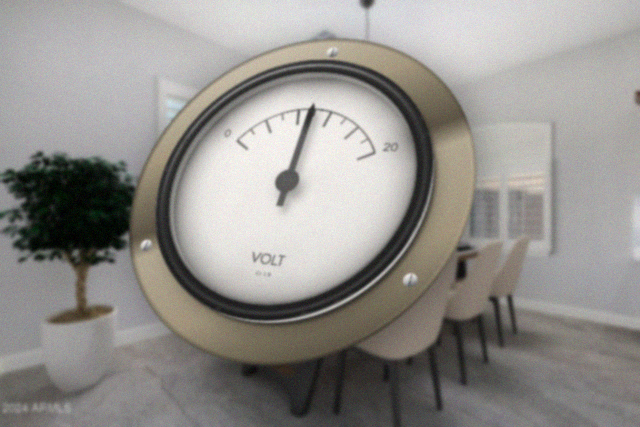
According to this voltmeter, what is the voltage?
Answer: 10 V
